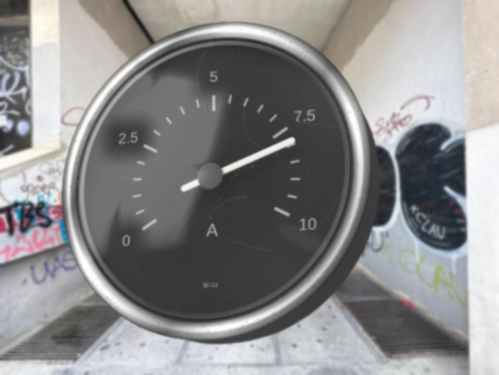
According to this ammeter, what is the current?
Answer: 8 A
